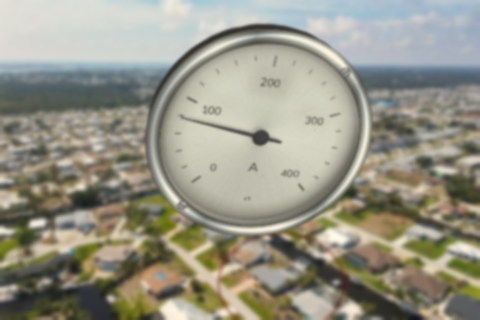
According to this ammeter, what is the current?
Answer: 80 A
